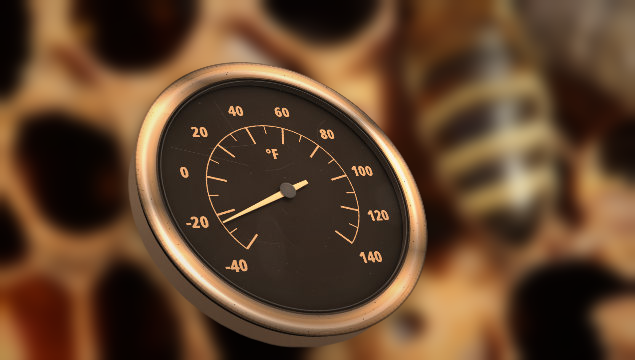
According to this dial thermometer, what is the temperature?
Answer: -25 °F
